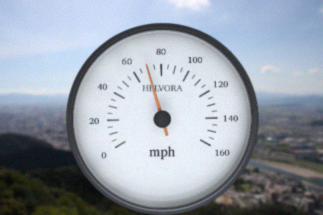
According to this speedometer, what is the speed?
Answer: 70 mph
